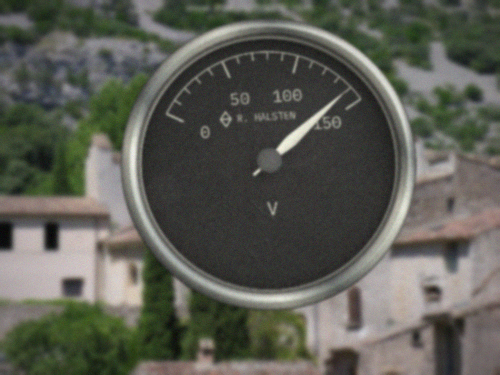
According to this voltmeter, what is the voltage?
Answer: 140 V
